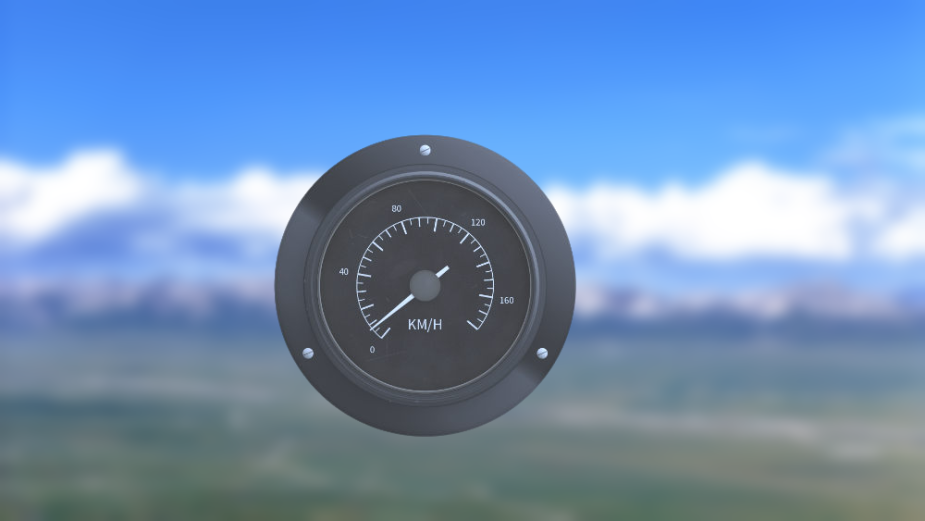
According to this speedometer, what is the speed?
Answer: 7.5 km/h
